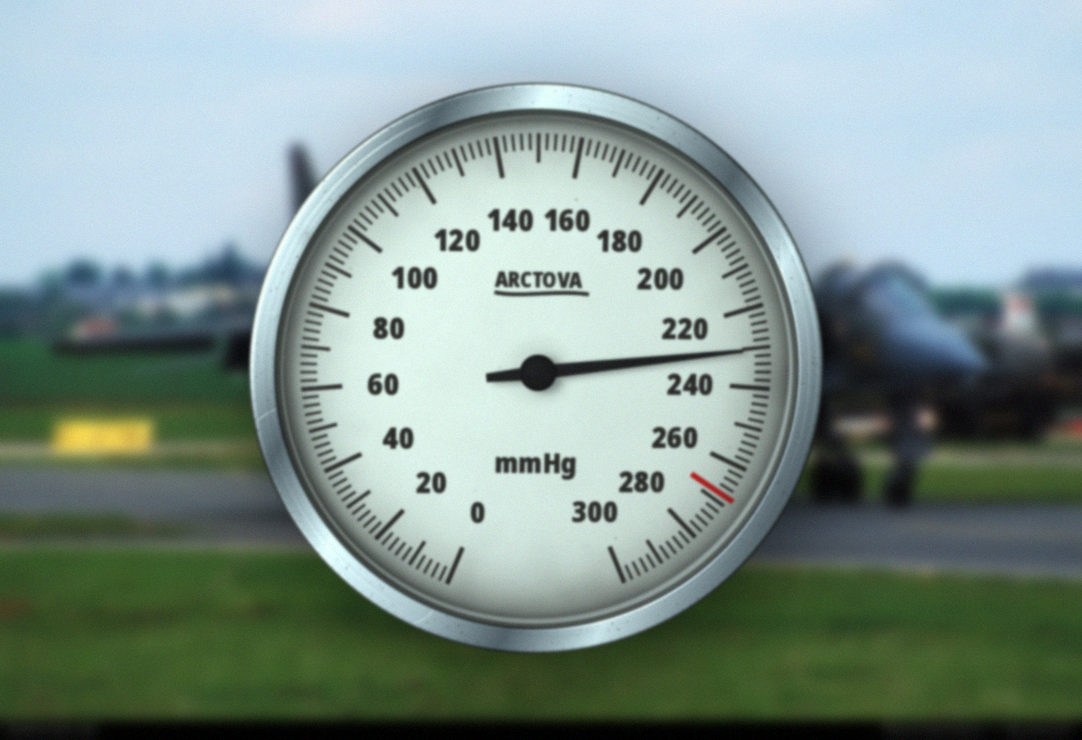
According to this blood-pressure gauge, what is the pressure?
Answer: 230 mmHg
